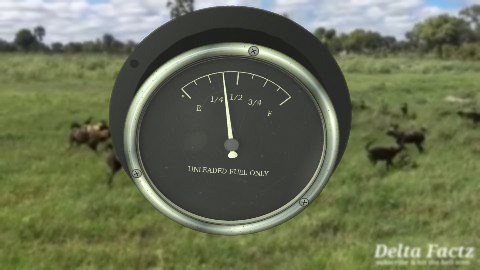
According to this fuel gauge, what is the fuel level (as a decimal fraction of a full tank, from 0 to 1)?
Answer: 0.375
